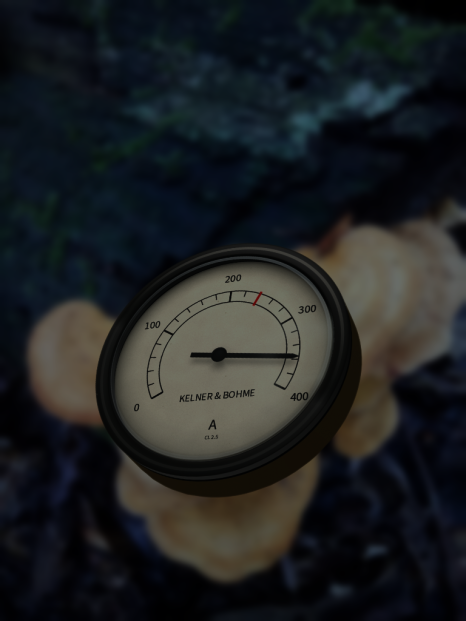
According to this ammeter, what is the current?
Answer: 360 A
